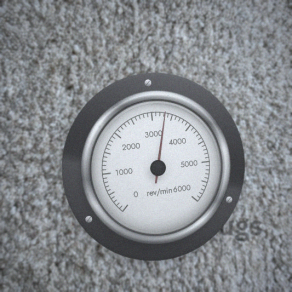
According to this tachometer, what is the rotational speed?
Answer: 3300 rpm
